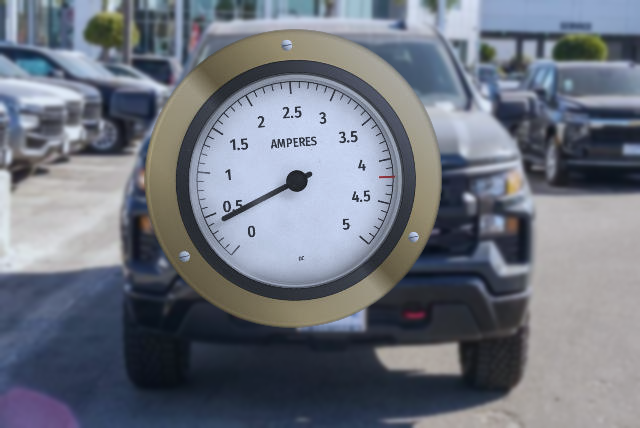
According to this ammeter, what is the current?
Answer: 0.4 A
